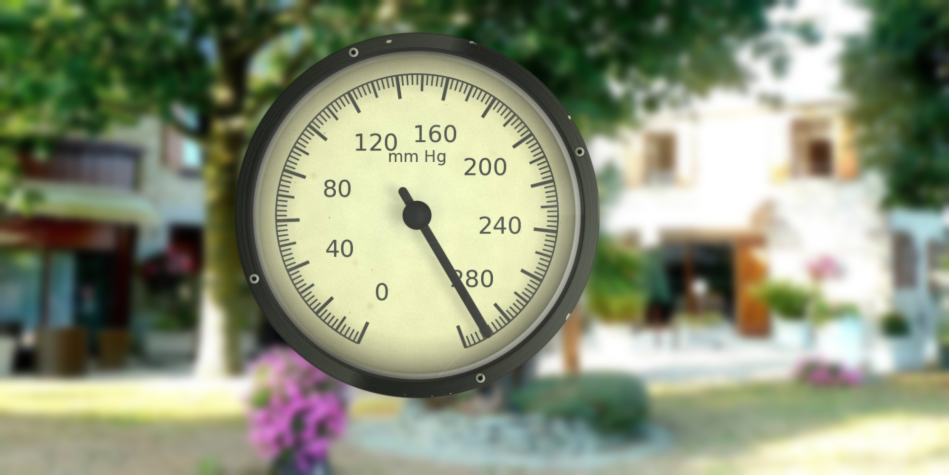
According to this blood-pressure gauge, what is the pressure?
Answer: 290 mmHg
